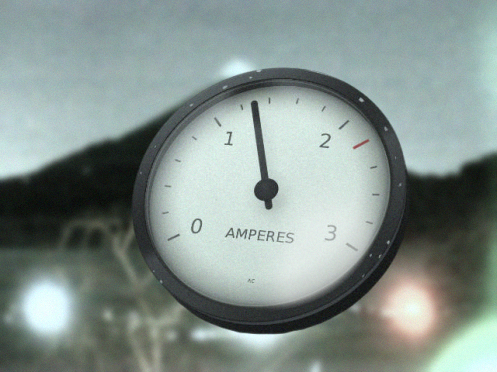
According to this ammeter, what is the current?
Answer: 1.3 A
